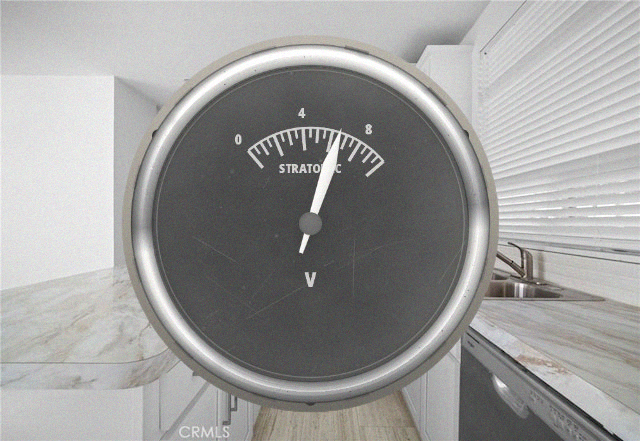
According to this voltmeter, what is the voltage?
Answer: 6.5 V
